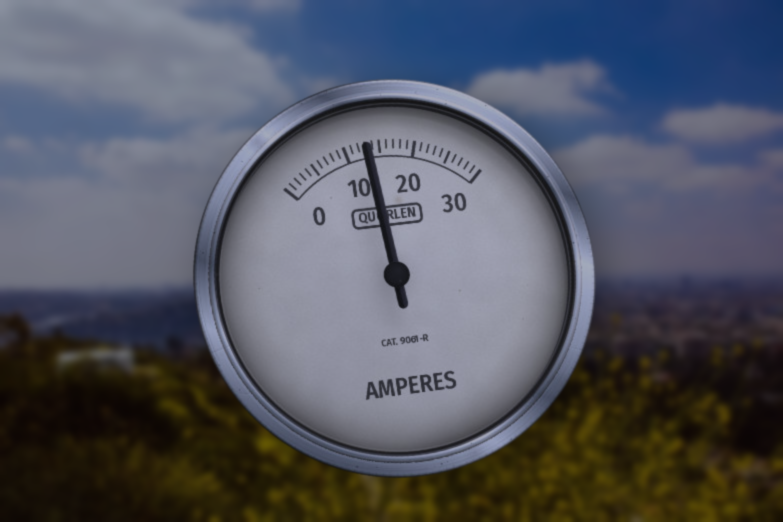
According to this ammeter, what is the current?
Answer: 13 A
